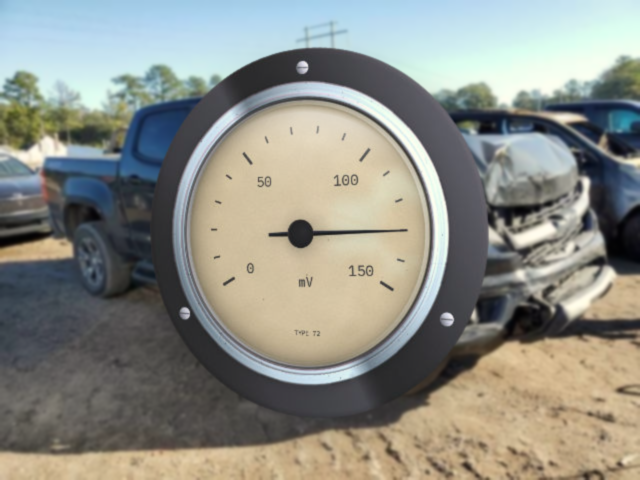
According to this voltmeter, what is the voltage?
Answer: 130 mV
